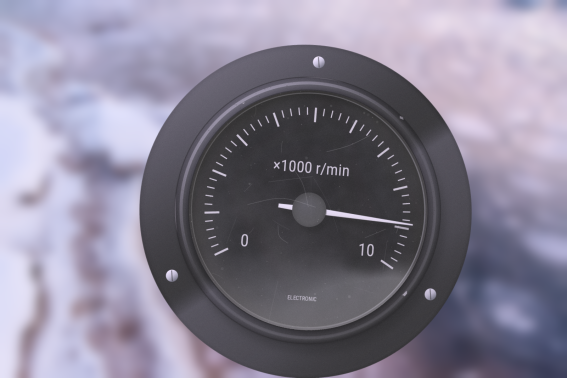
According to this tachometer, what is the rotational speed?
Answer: 8900 rpm
